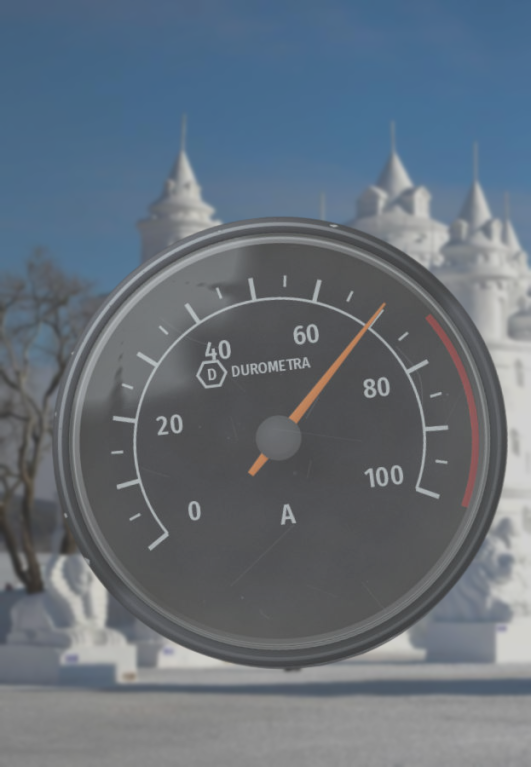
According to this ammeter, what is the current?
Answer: 70 A
